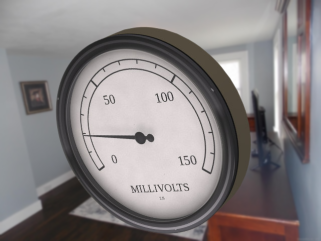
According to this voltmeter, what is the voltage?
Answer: 20 mV
